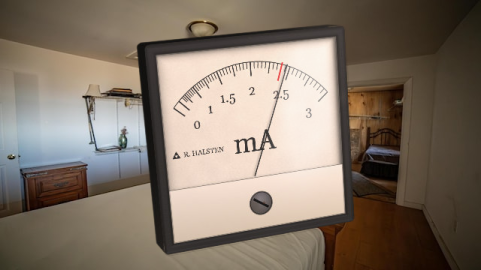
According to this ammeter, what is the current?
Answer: 2.45 mA
